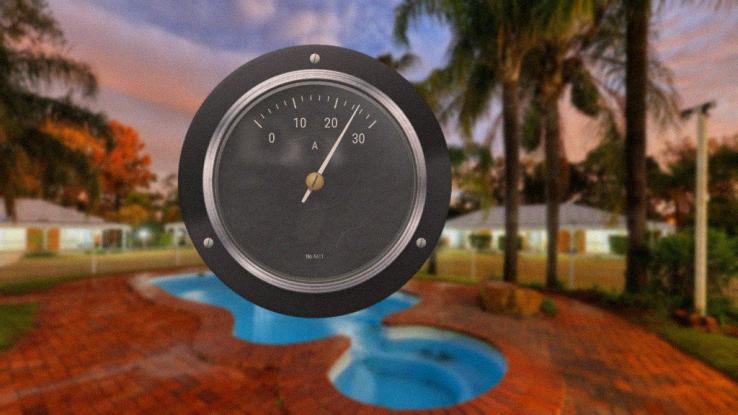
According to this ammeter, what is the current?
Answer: 25 A
